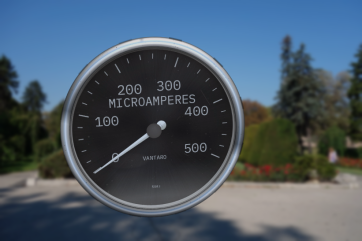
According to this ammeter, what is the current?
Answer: 0 µA
